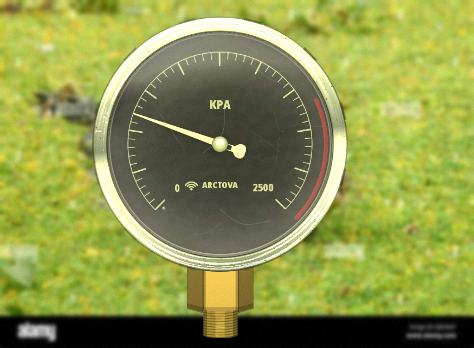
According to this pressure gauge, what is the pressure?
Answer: 600 kPa
